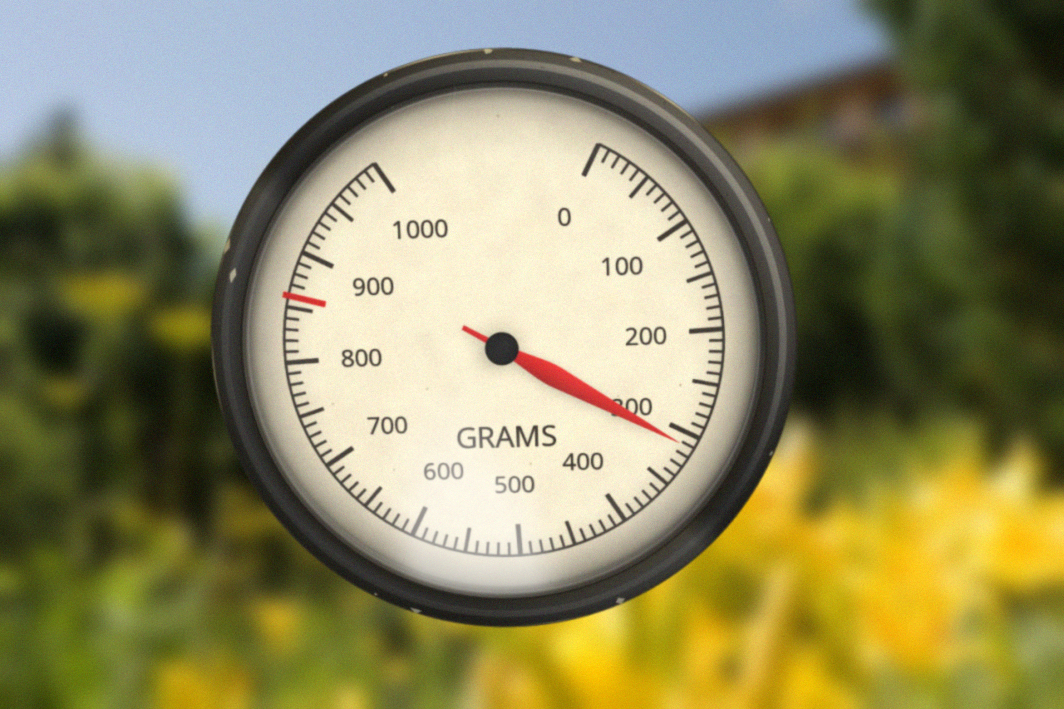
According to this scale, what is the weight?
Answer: 310 g
